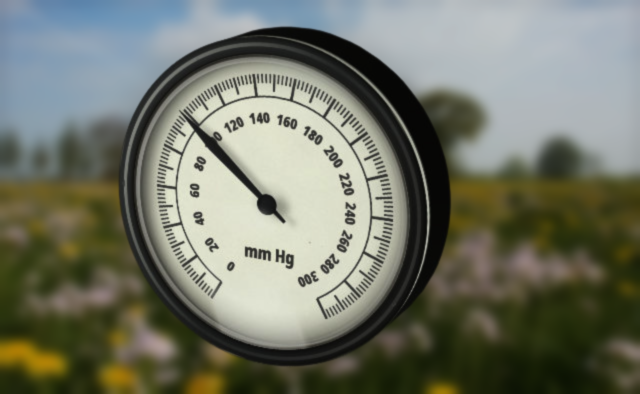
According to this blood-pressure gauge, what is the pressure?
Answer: 100 mmHg
